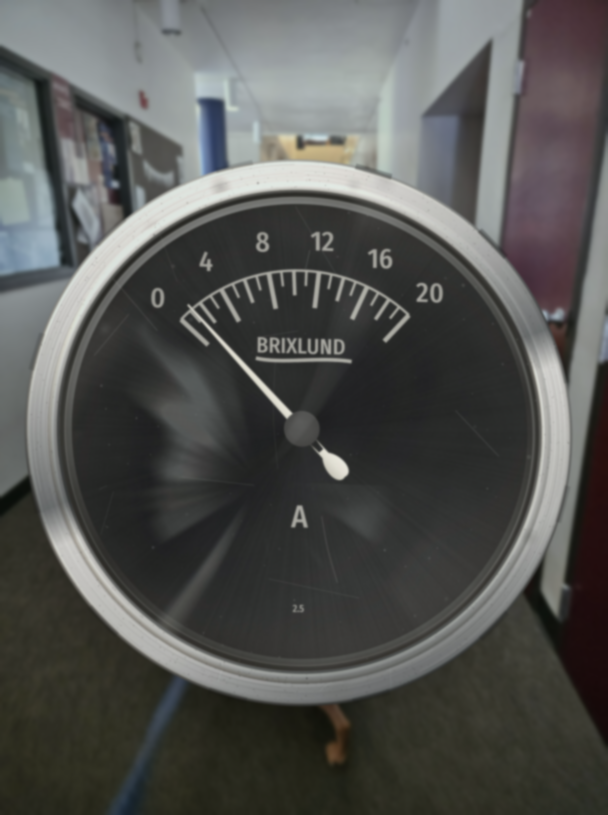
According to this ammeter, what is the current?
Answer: 1 A
